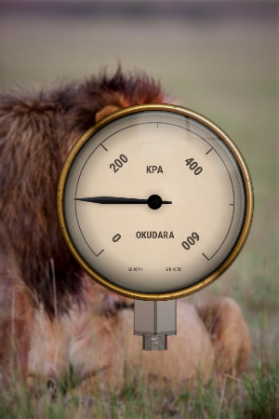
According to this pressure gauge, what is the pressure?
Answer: 100 kPa
